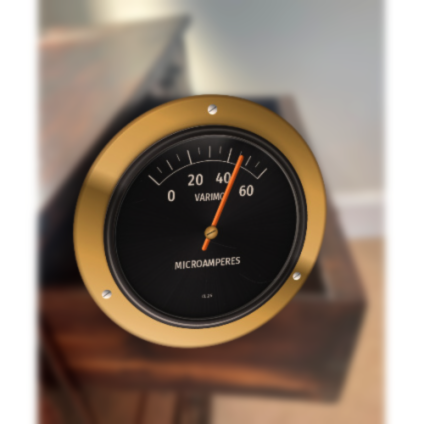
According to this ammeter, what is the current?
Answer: 45 µA
